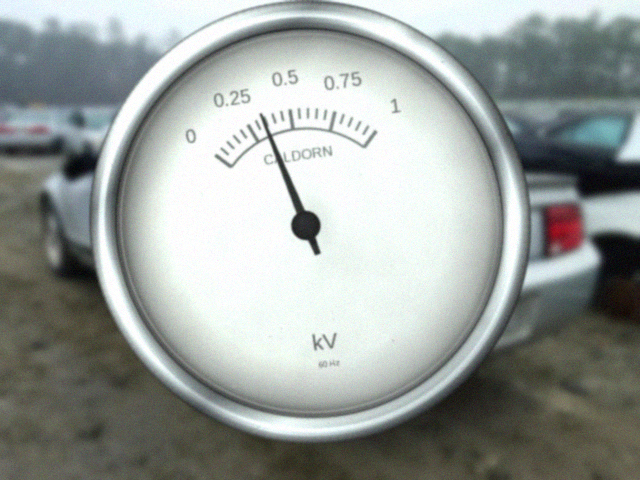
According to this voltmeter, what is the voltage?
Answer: 0.35 kV
